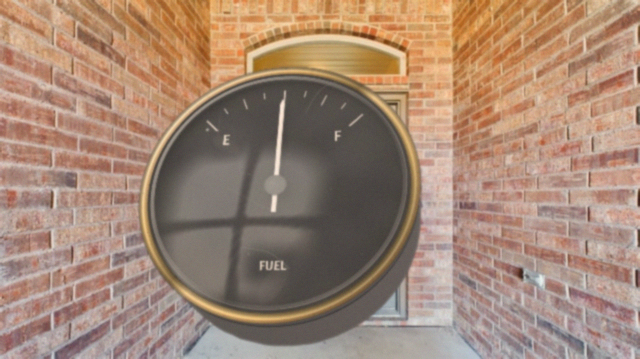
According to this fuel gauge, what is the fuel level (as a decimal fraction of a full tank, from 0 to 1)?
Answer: 0.5
